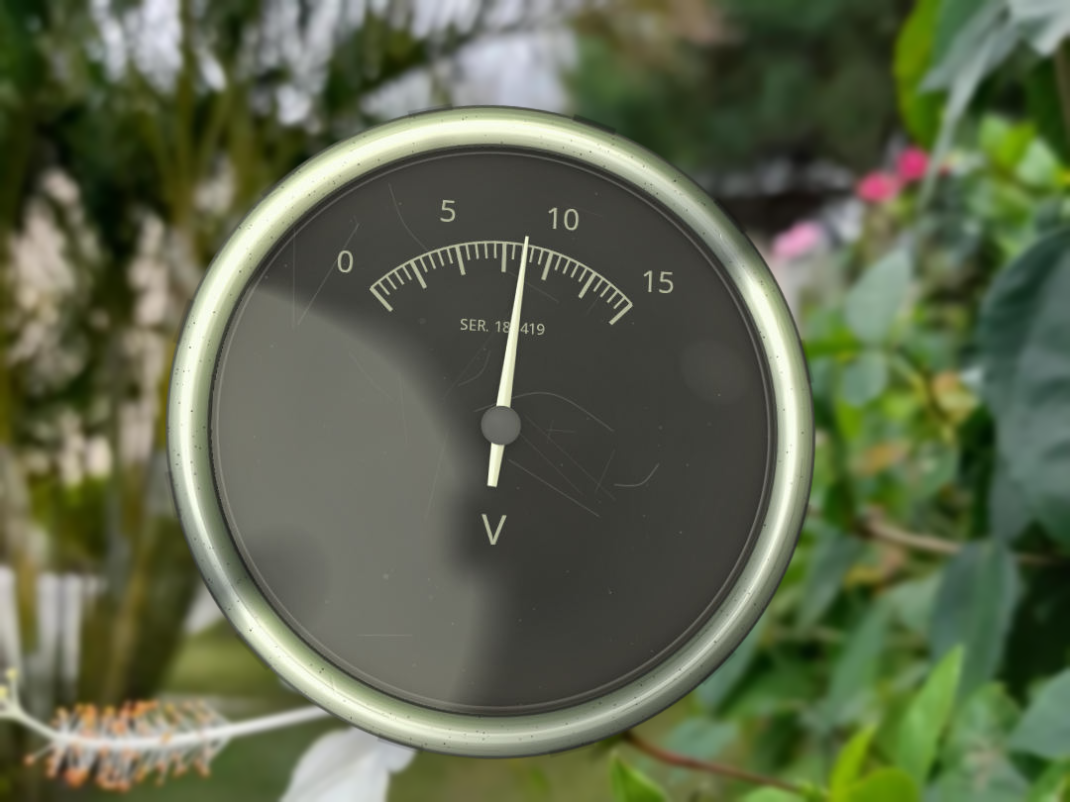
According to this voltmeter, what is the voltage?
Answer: 8.5 V
